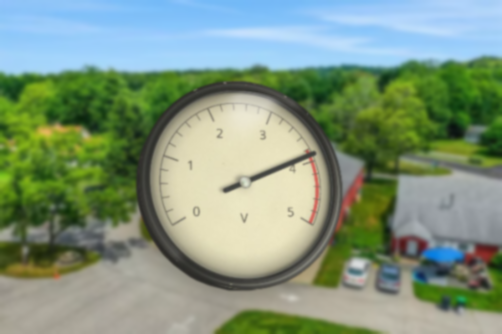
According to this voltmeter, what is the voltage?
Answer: 3.9 V
